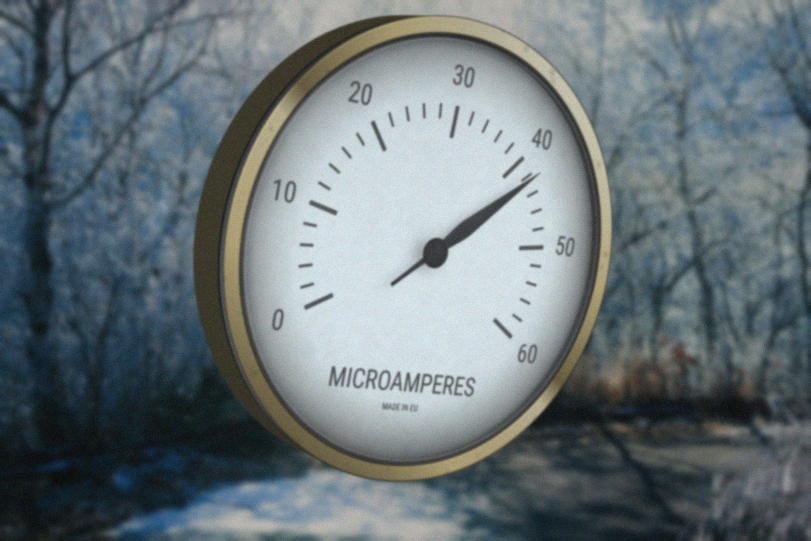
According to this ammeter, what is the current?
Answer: 42 µA
